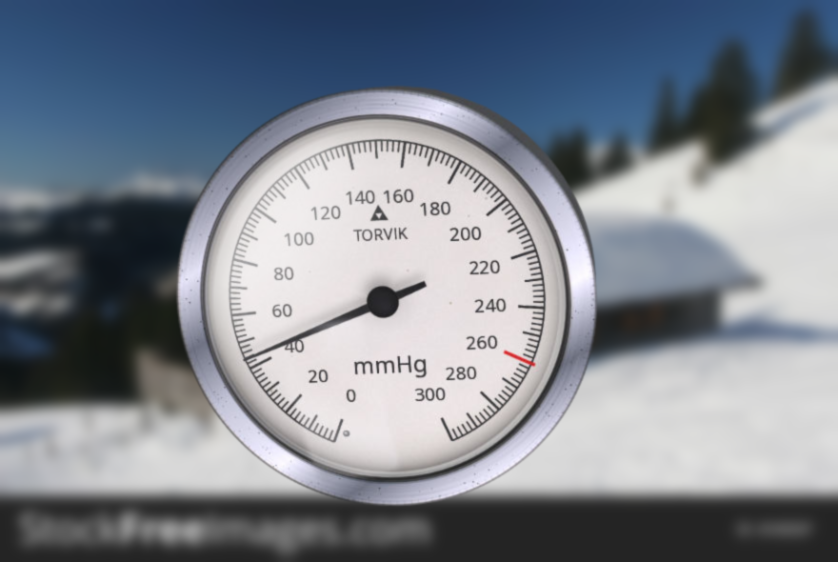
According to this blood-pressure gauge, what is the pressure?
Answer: 44 mmHg
